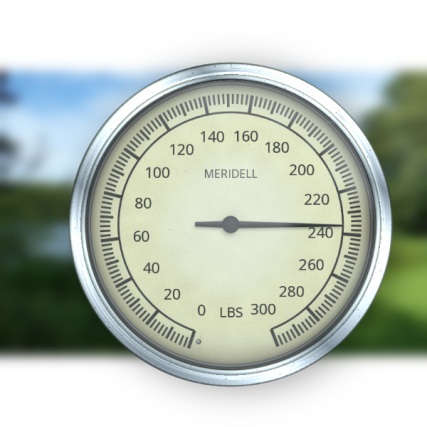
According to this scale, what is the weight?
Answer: 236 lb
